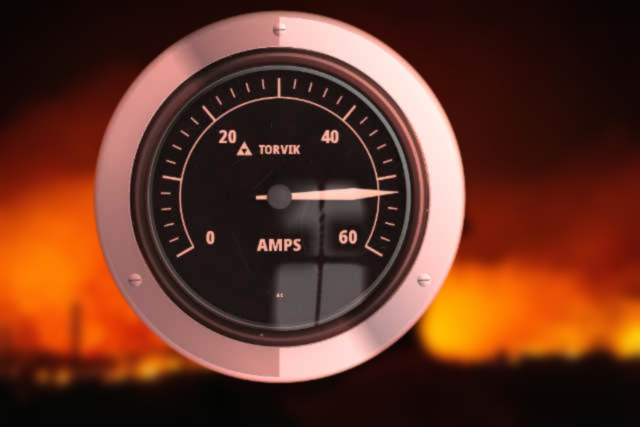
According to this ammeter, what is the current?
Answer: 52 A
